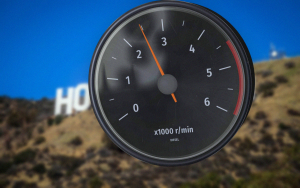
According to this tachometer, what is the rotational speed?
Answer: 2500 rpm
